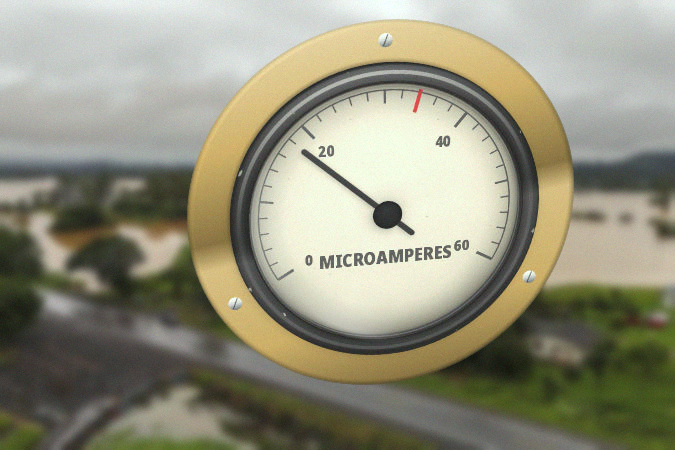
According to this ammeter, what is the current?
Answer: 18 µA
